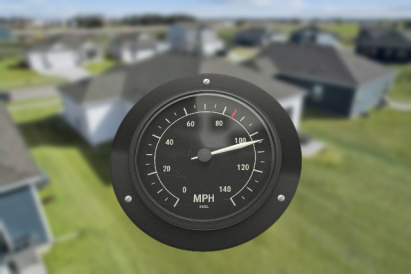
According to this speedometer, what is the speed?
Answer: 105 mph
